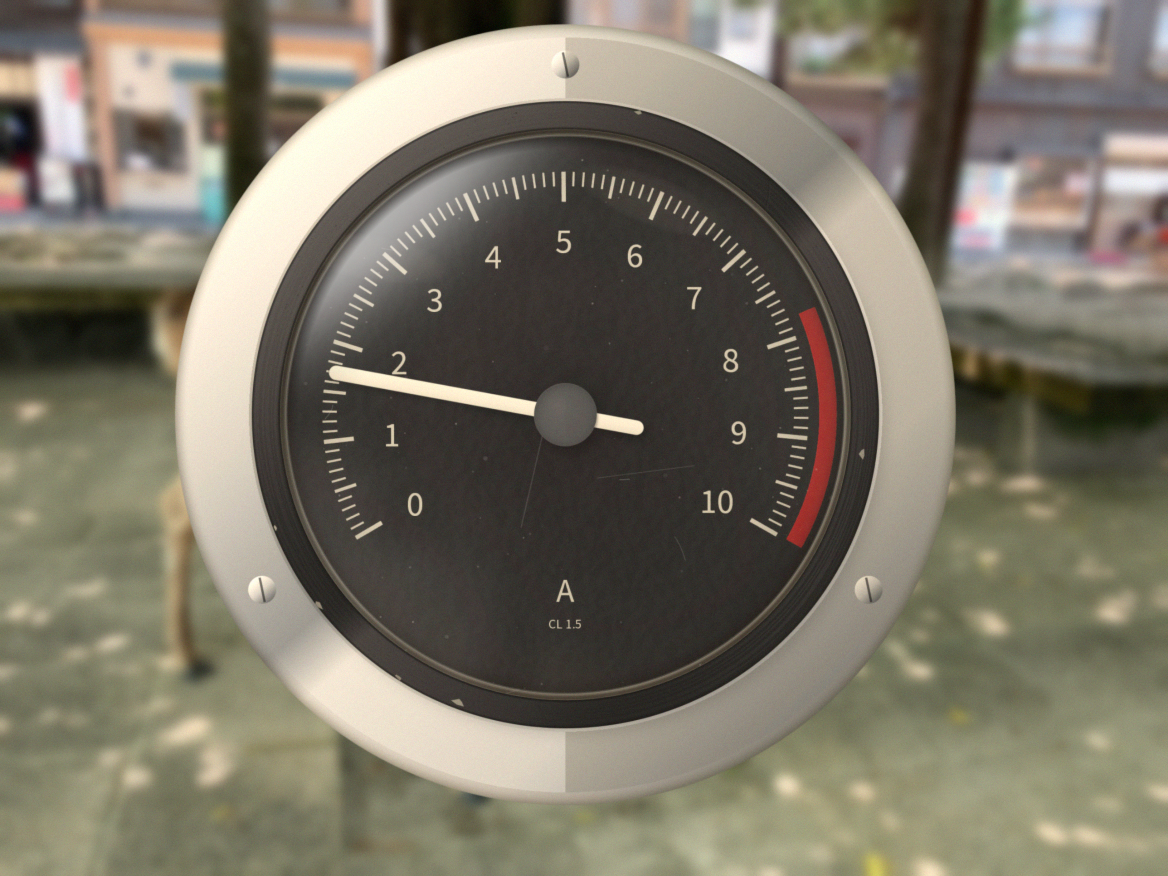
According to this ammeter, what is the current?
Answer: 1.7 A
